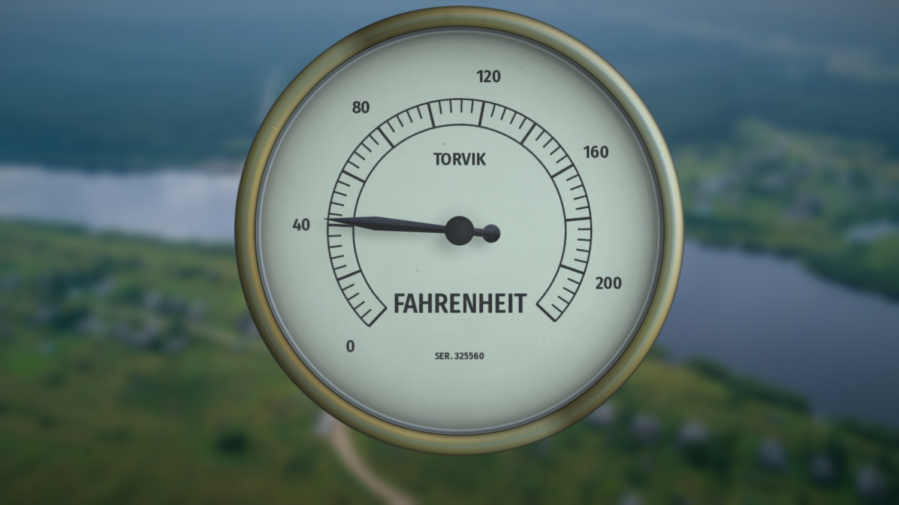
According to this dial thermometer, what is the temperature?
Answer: 42 °F
